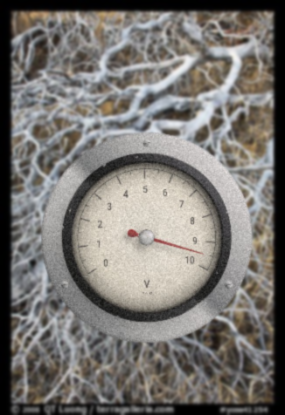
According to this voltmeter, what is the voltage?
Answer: 9.5 V
